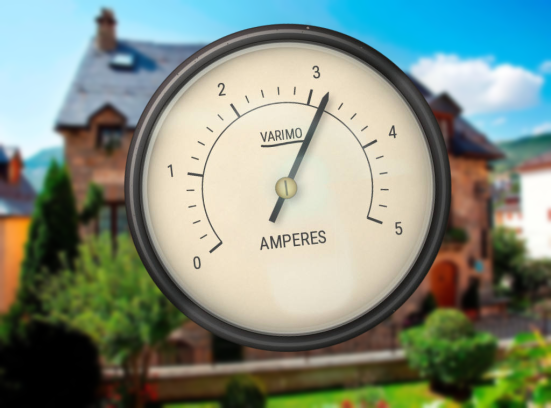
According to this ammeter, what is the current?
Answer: 3.2 A
